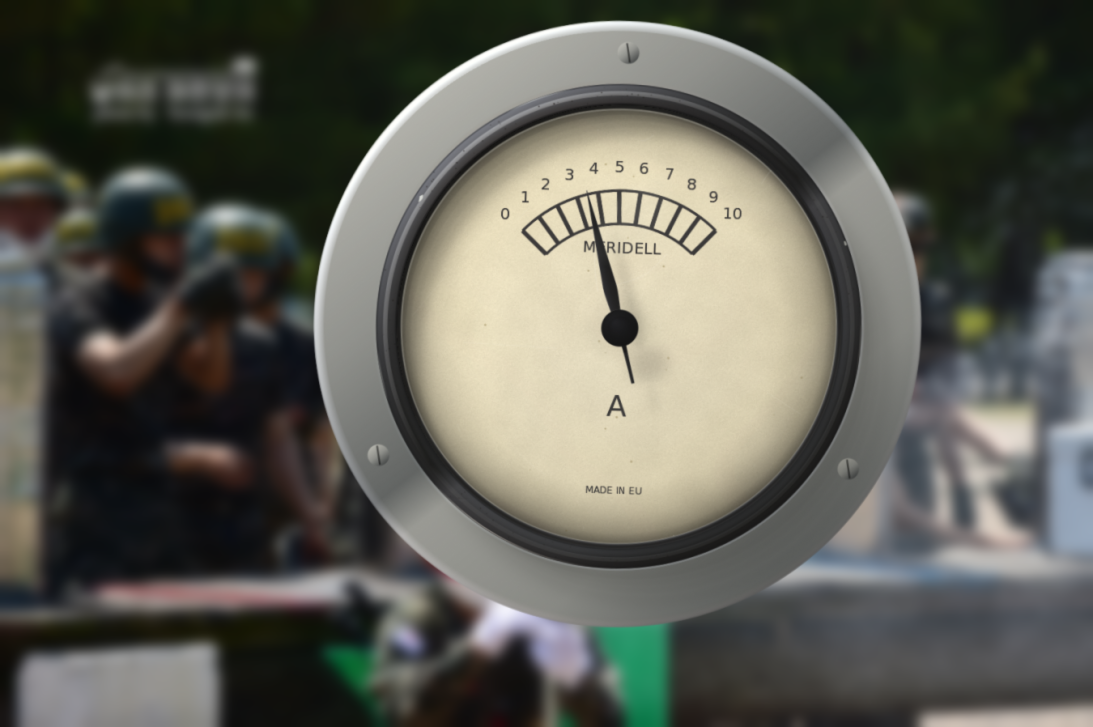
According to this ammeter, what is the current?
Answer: 3.5 A
